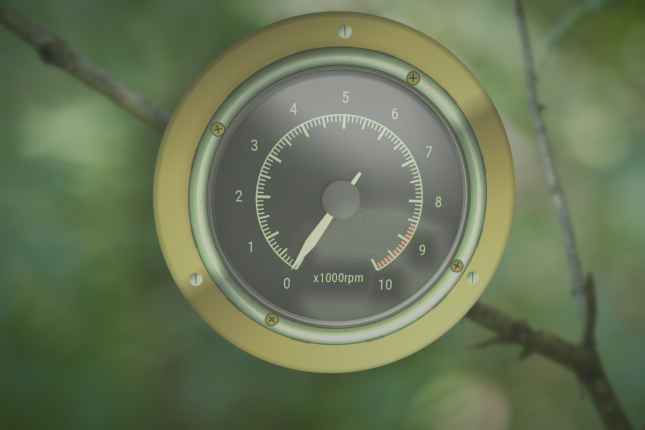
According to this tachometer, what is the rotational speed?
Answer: 100 rpm
